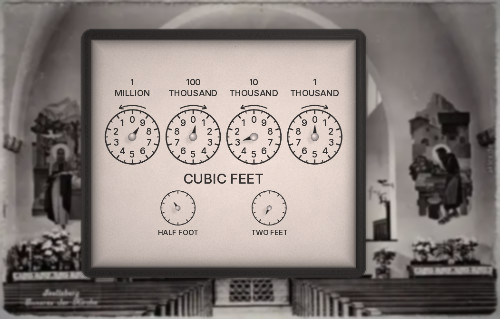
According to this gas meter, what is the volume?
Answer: 903000 ft³
